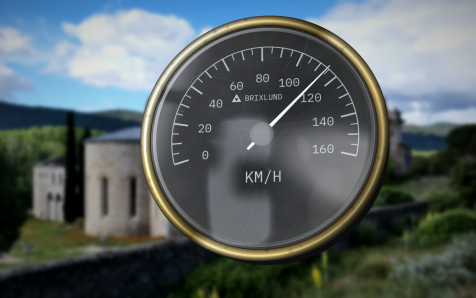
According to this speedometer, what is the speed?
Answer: 115 km/h
